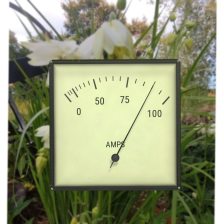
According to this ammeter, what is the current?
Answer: 90 A
